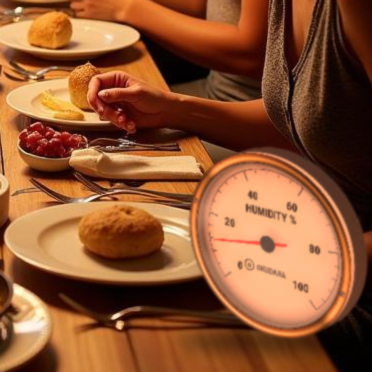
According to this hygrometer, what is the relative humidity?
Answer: 12 %
